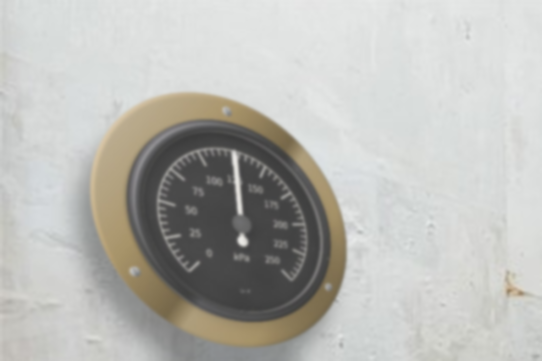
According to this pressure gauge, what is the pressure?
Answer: 125 kPa
